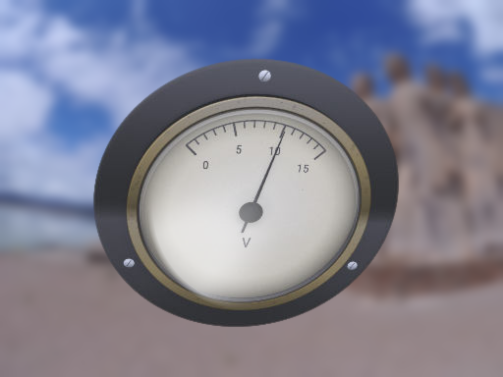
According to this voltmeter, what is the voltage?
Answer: 10 V
